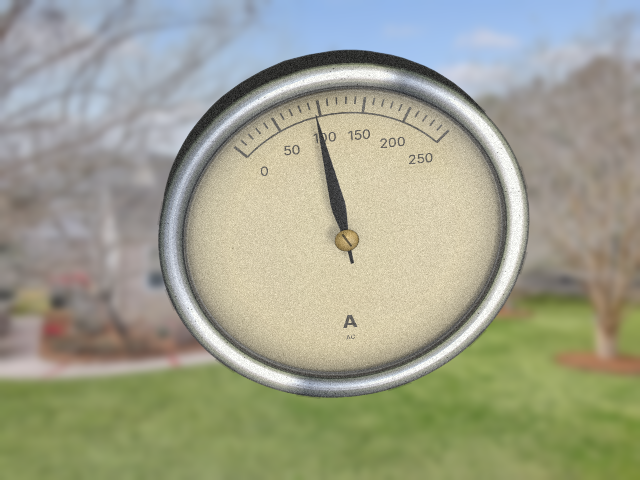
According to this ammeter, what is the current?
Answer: 95 A
